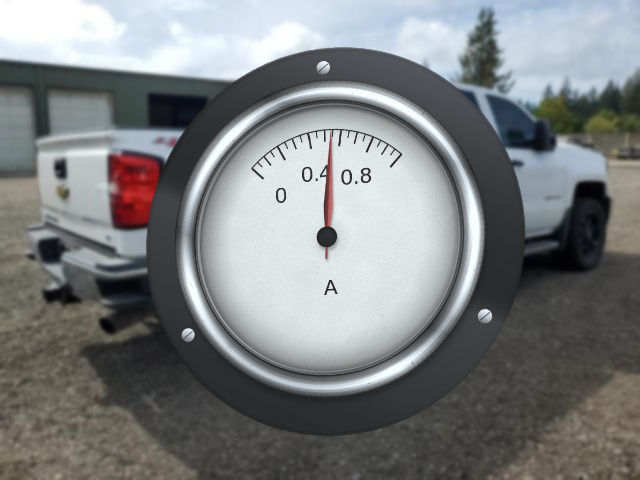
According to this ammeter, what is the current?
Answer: 0.55 A
